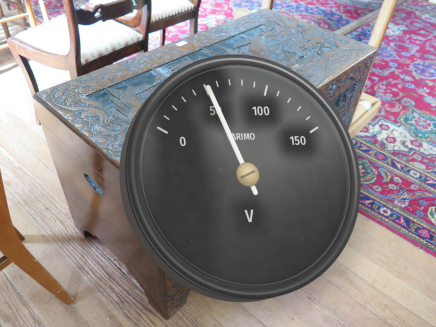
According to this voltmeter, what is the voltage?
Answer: 50 V
